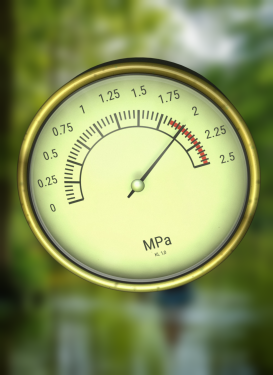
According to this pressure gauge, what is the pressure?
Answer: 2 MPa
